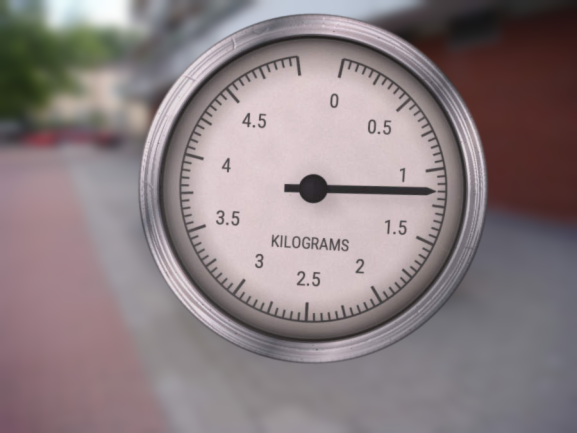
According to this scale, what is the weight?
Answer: 1.15 kg
